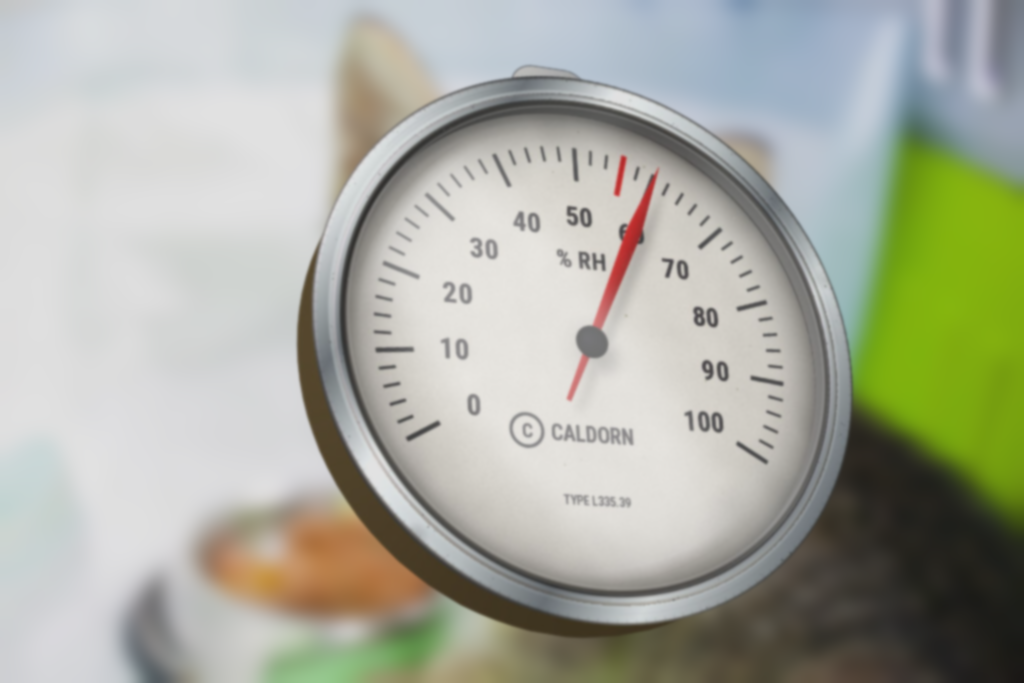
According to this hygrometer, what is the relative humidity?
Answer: 60 %
